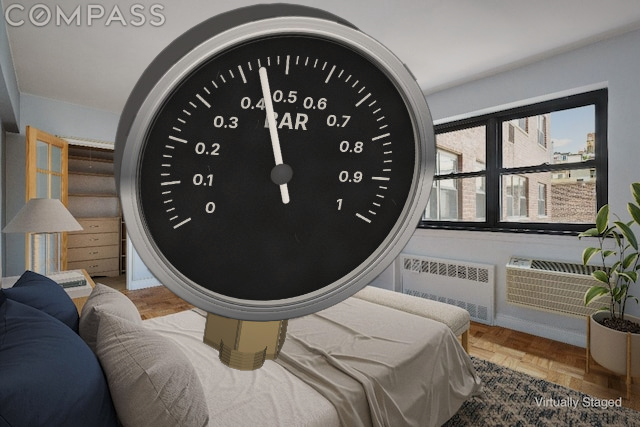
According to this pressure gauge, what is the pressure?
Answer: 0.44 bar
